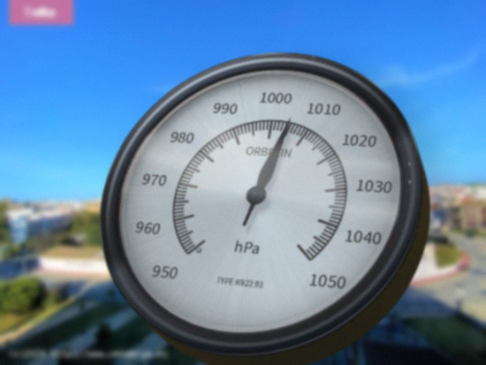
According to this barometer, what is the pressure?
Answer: 1005 hPa
